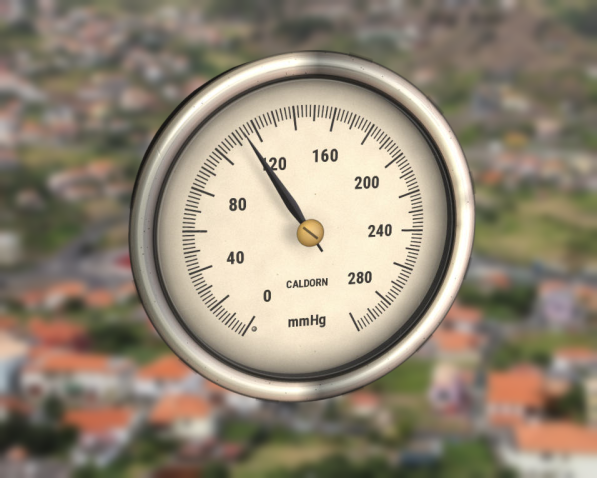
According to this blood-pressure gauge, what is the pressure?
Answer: 114 mmHg
